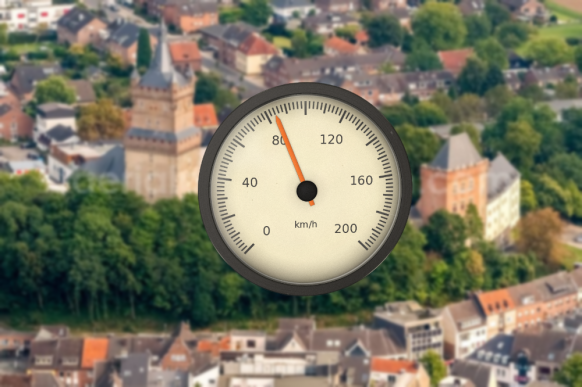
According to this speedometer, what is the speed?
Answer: 84 km/h
